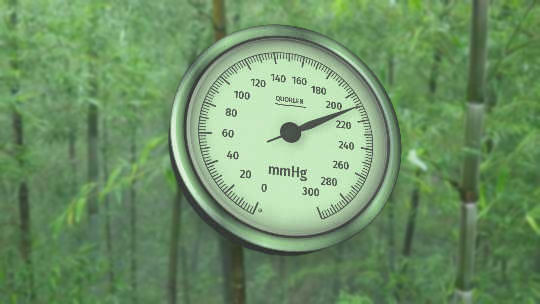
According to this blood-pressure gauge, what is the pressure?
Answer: 210 mmHg
